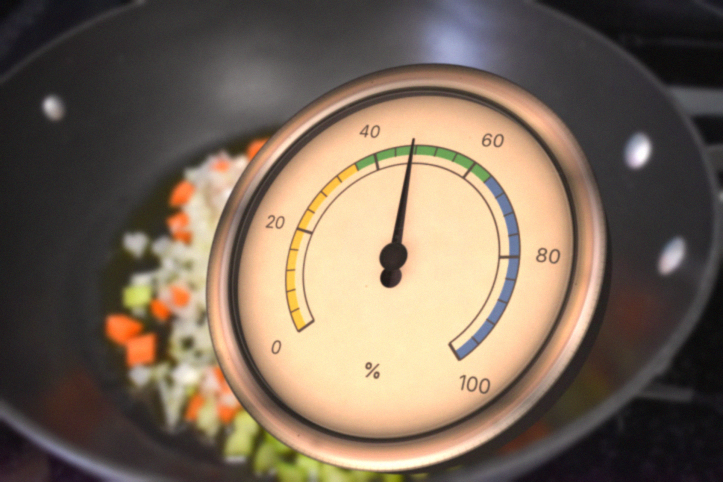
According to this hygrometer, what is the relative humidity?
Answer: 48 %
